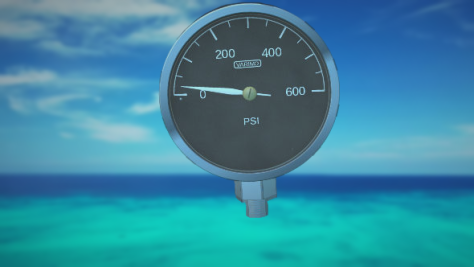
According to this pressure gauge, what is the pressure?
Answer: 25 psi
